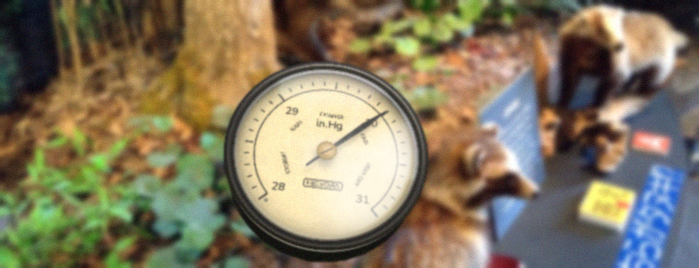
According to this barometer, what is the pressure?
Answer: 30 inHg
